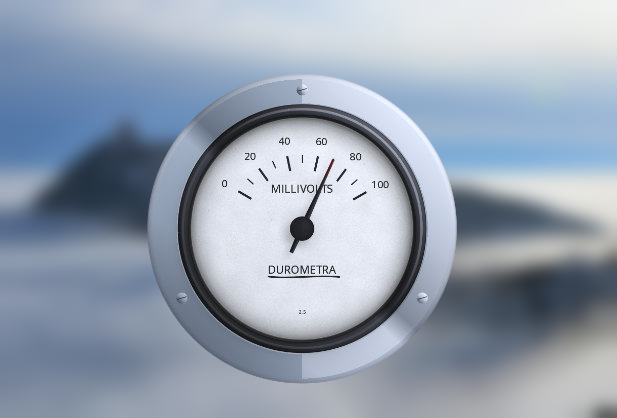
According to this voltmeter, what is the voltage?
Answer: 70 mV
